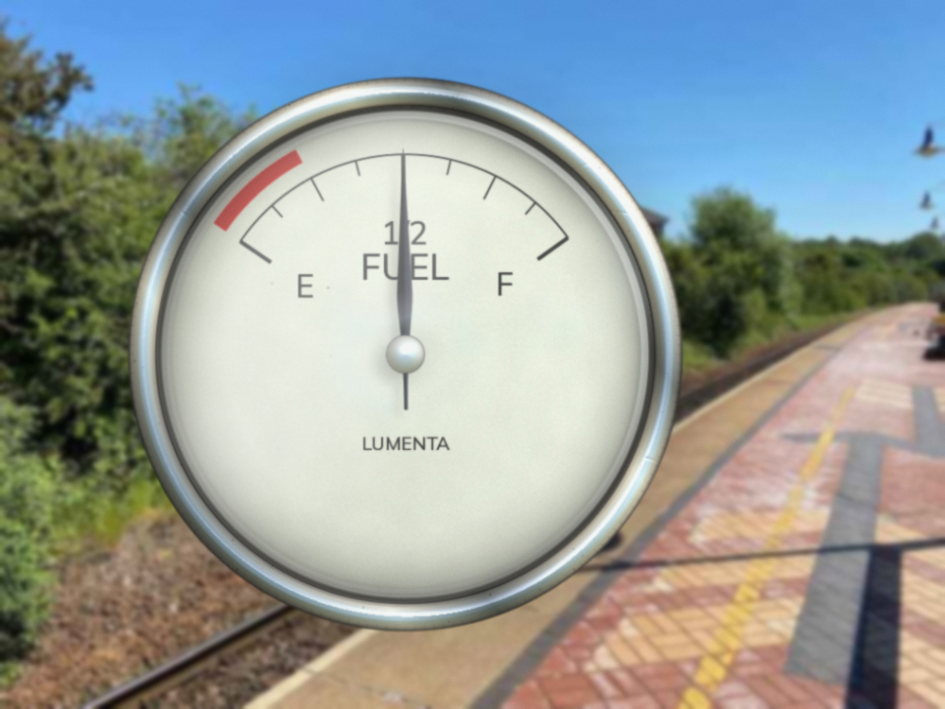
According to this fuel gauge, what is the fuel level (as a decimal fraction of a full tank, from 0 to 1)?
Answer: 0.5
